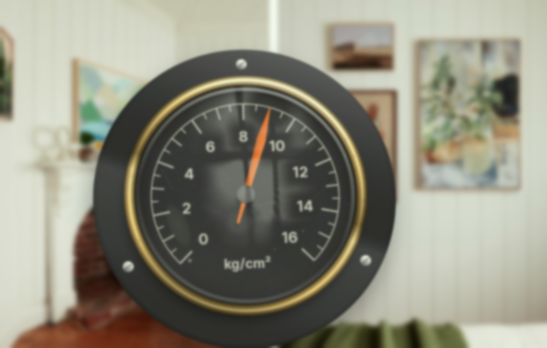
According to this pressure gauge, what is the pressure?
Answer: 9 kg/cm²
